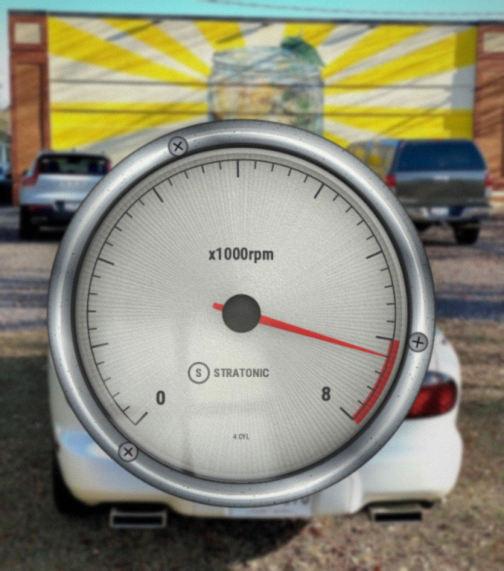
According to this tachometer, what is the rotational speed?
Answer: 7200 rpm
